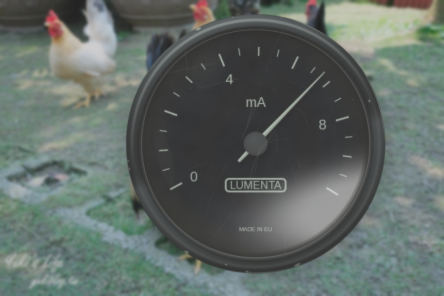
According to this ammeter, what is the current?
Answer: 6.75 mA
